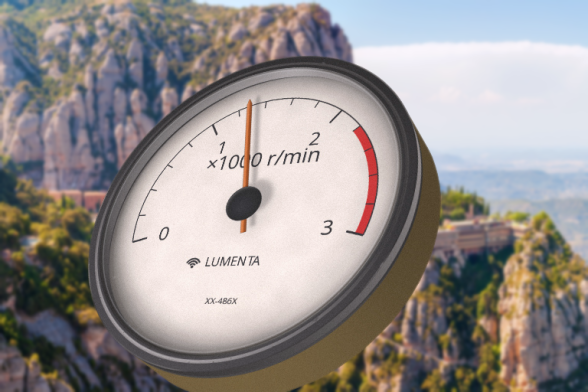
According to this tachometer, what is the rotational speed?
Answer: 1300 rpm
